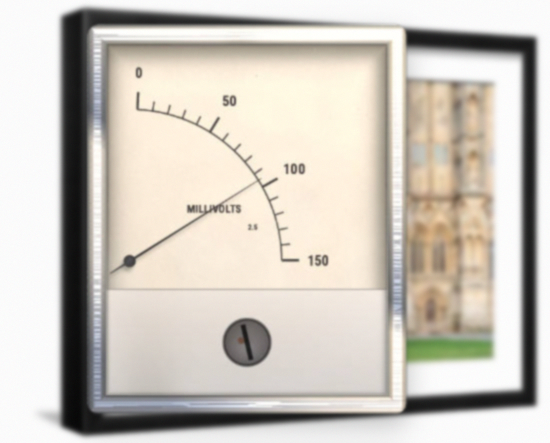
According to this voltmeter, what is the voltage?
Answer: 95 mV
